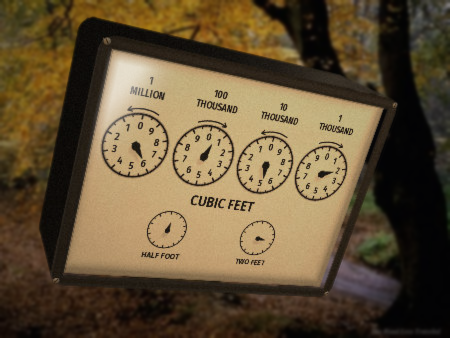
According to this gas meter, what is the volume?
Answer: 605200 ft³
